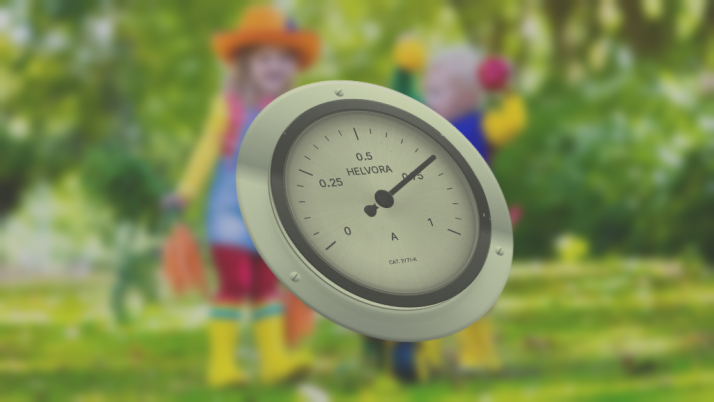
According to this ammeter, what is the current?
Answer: 0.75 A
